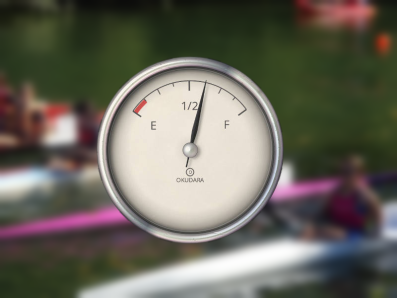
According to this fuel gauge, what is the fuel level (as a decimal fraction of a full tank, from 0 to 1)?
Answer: 0.625
